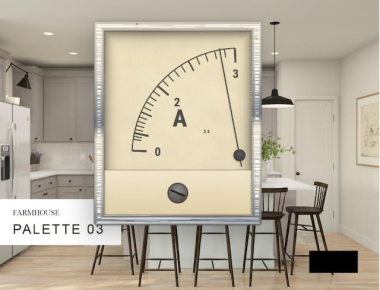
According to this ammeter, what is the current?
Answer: 2.85 A
